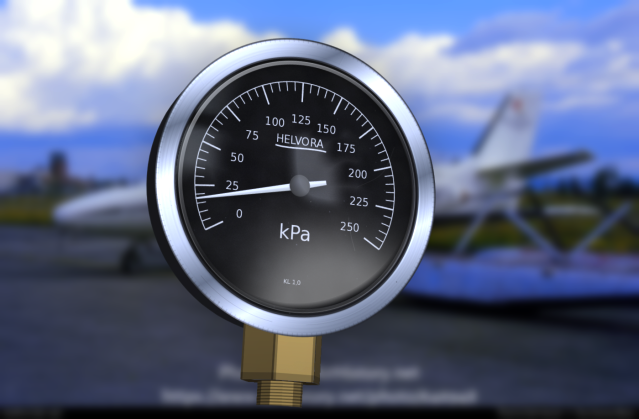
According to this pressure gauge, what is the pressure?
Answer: 17.5 kPa
